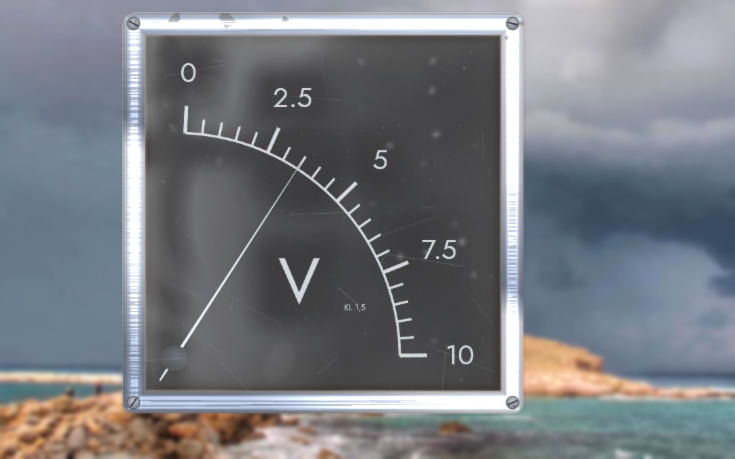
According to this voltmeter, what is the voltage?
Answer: 3.5 V
